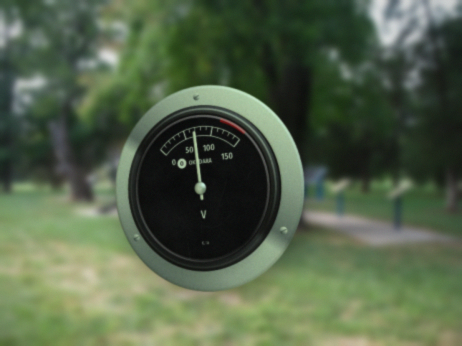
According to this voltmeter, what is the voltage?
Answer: 70 V
